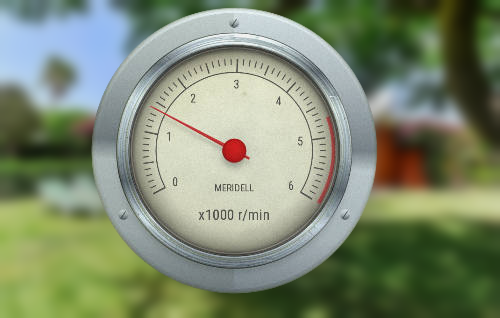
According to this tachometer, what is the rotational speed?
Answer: 1400 rpm
